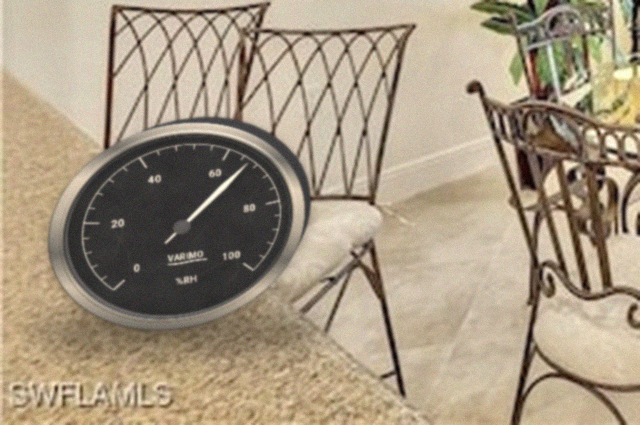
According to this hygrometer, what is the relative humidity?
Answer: 66 %
